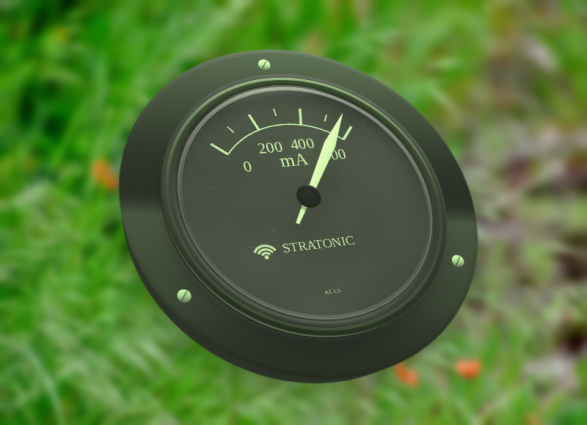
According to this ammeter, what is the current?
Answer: 550 mA
